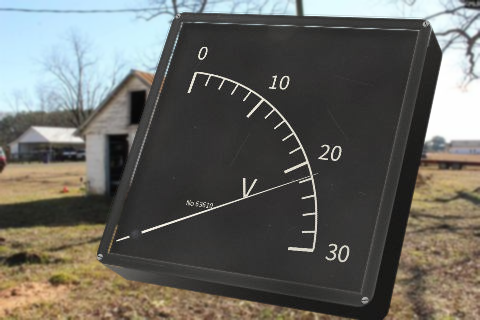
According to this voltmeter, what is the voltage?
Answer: 22 V
